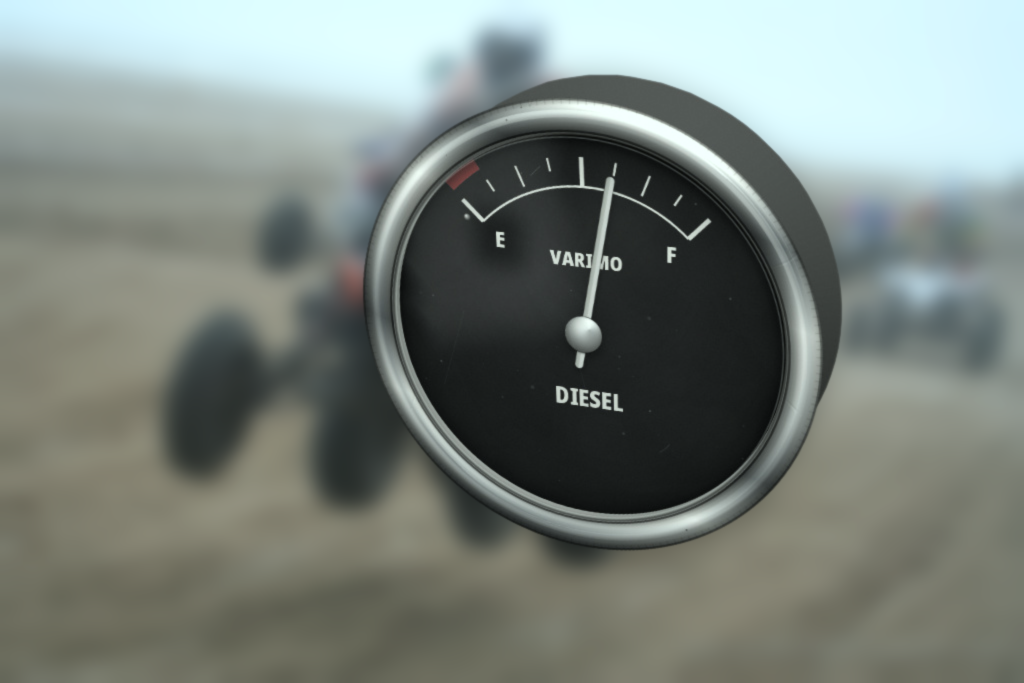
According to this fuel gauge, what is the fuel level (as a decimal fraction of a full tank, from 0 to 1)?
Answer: 0.625
